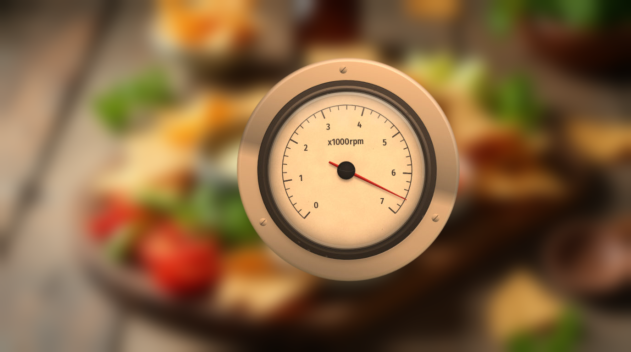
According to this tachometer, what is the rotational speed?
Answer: 6600 rpm
